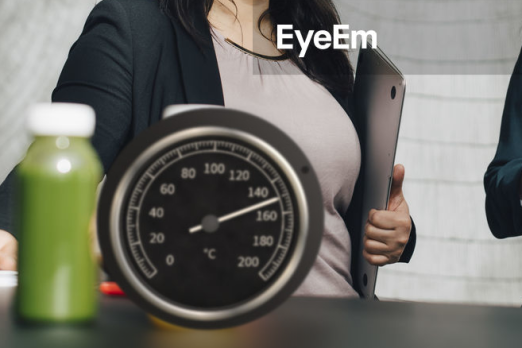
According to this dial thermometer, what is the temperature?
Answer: 150 °C
